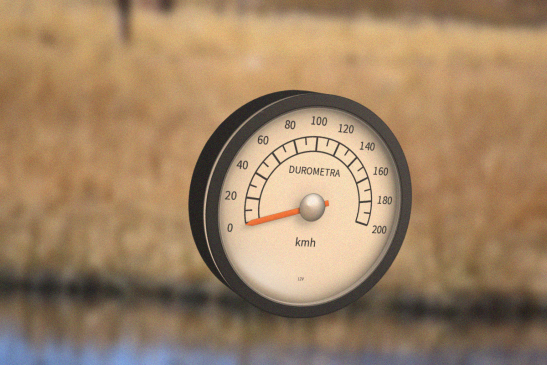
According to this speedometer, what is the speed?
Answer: 0 km/h
